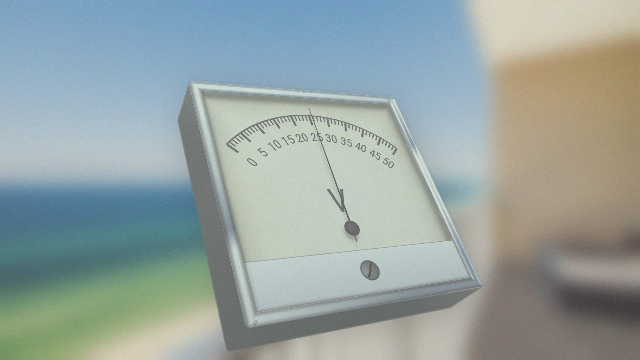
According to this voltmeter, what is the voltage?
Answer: 25 V
